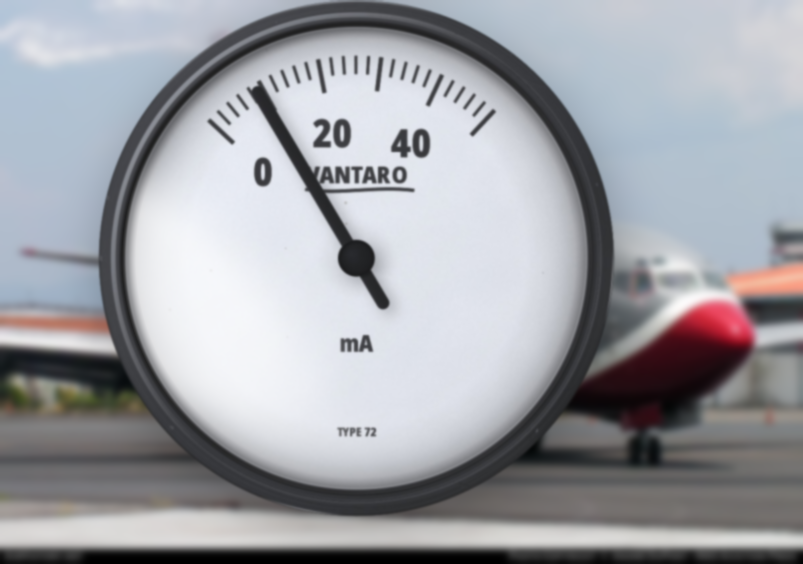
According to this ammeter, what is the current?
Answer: 9 mA
